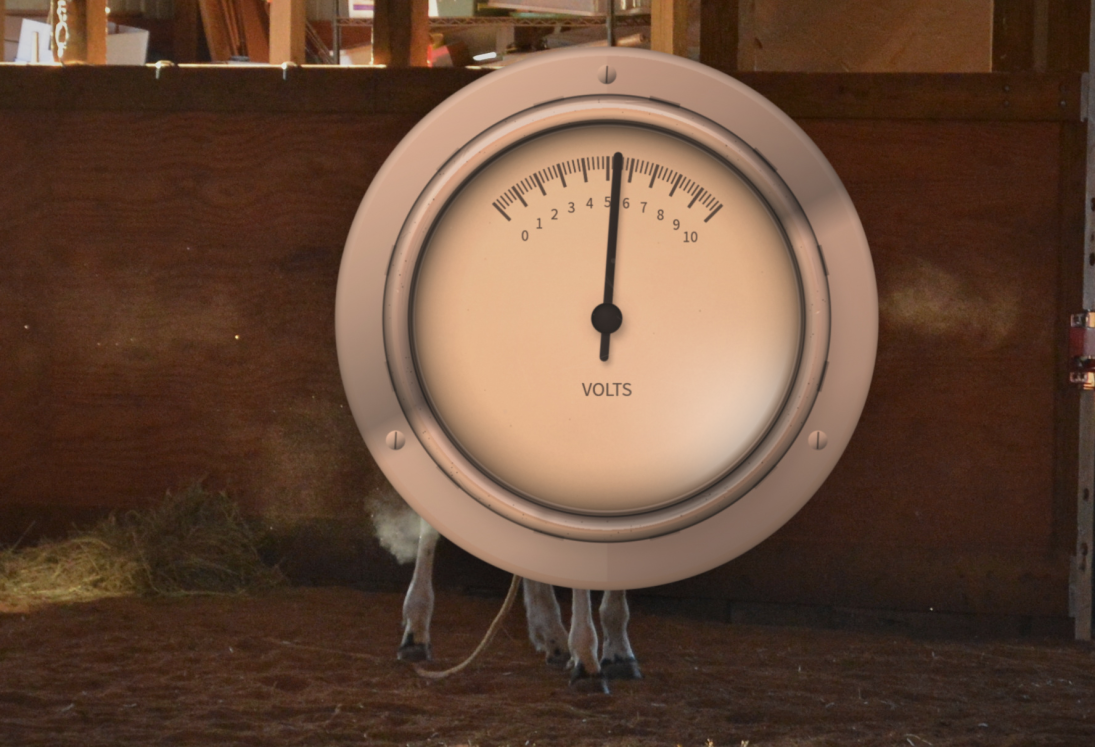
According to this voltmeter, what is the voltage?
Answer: 5.4 V
